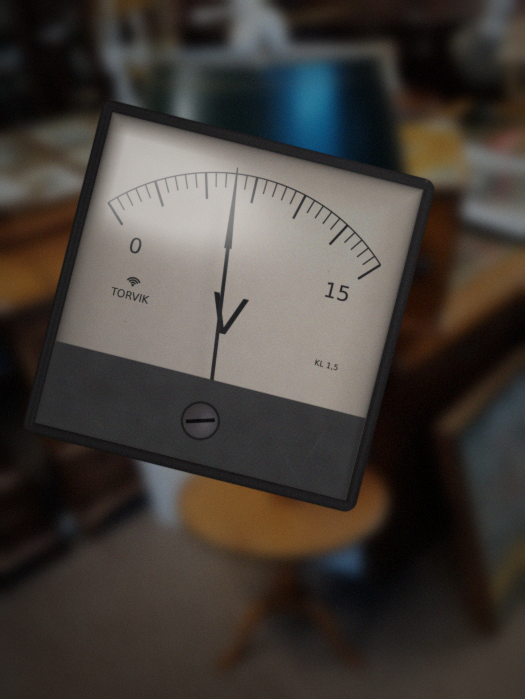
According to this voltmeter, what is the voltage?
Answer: 6.5 V
